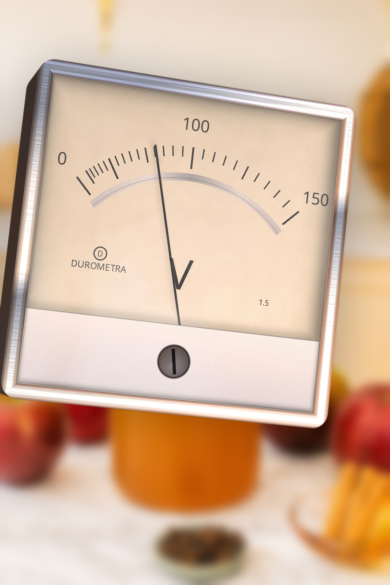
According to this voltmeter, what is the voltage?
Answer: 80 V
